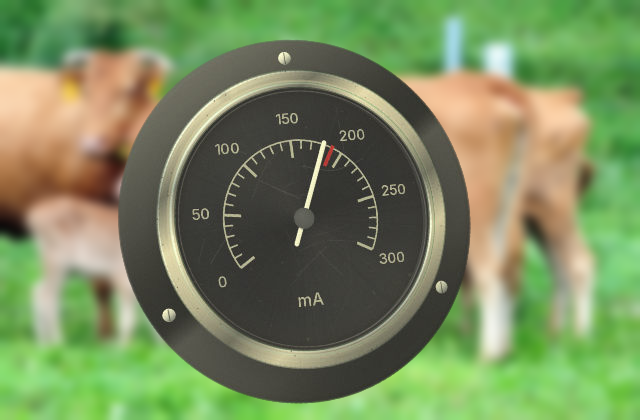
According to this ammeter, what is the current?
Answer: 180 mA
